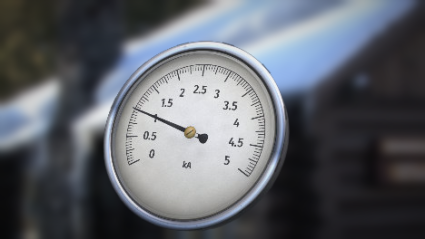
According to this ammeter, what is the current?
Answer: 1 kA
